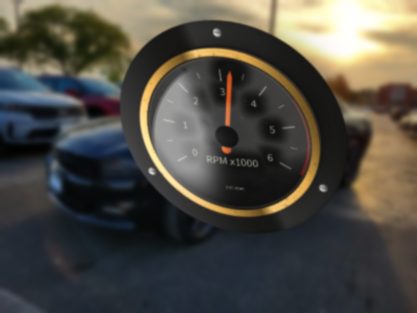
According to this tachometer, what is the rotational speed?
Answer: 3250 rpm
